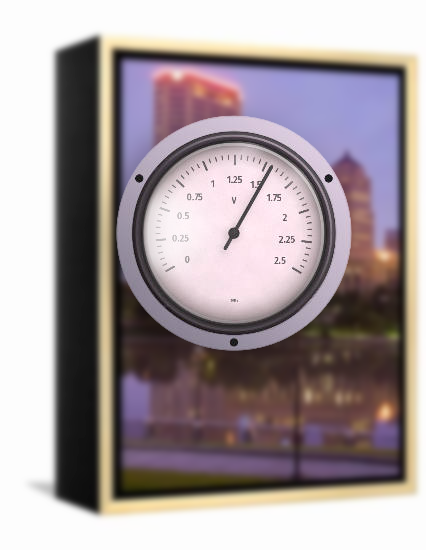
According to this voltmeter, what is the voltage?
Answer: 1.55 V
